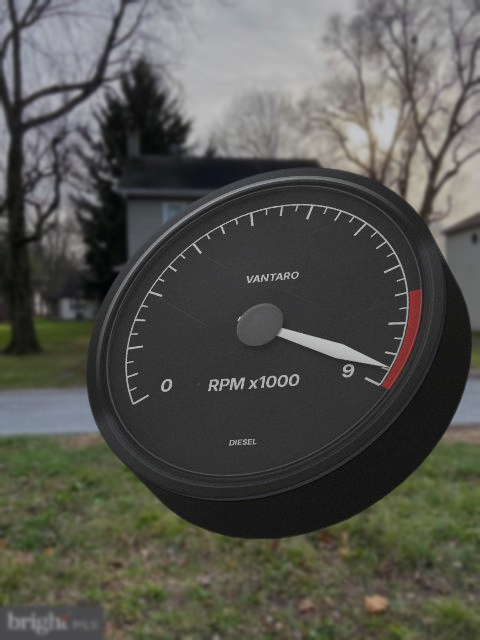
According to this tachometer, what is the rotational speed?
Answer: 8750 rpm
